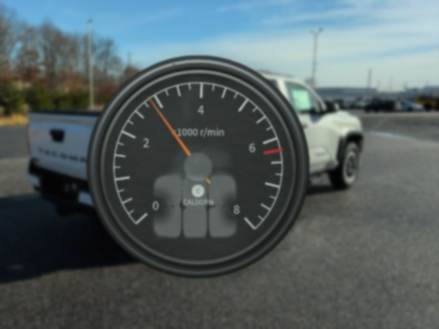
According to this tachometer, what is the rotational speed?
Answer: 2875 rpm
